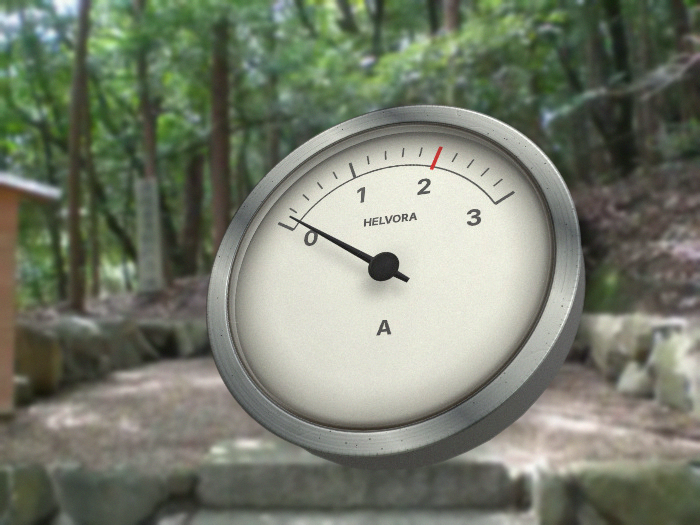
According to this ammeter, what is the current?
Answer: 0.1 A
